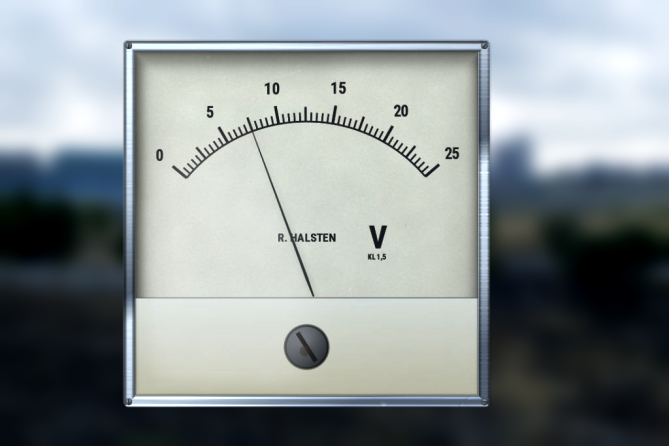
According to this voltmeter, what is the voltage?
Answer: 7.5 V
